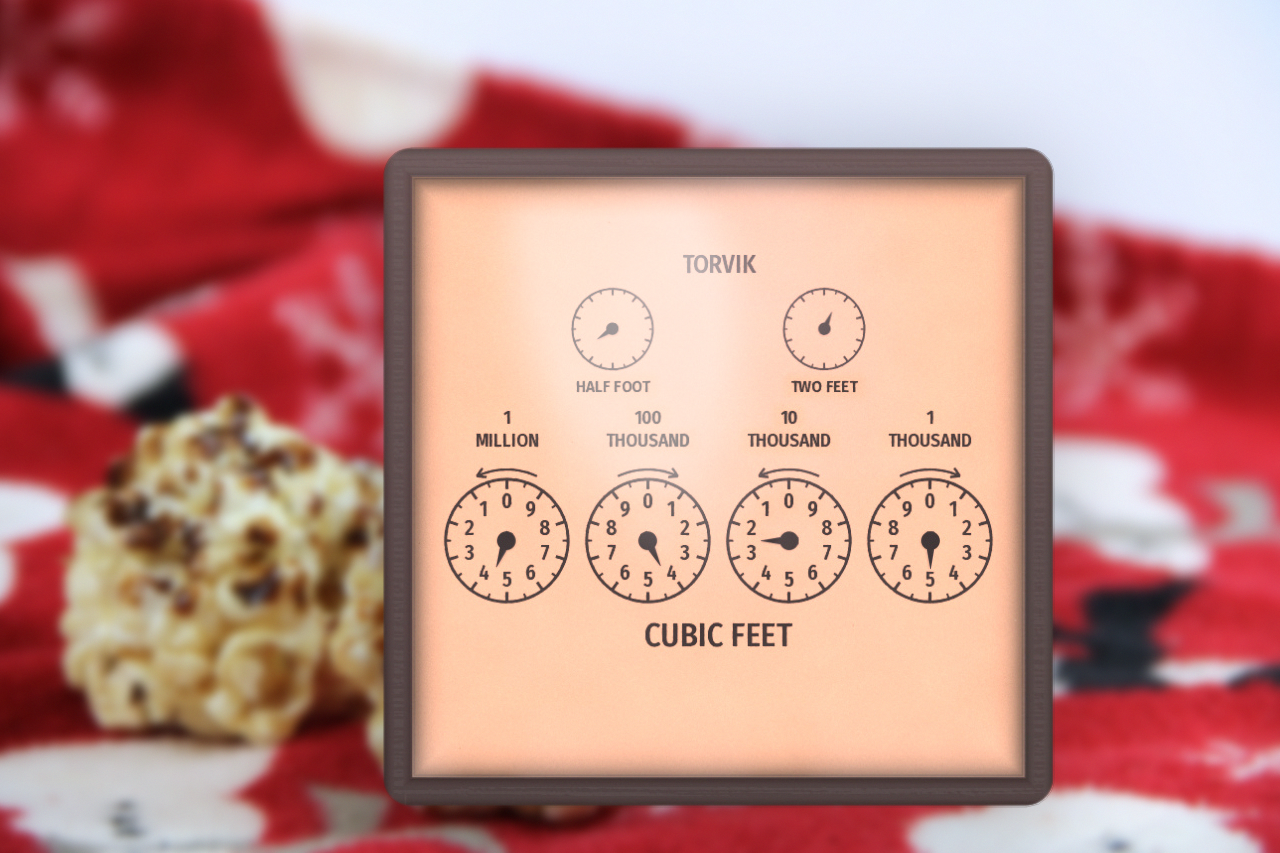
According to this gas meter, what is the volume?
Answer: 442500 ft³
